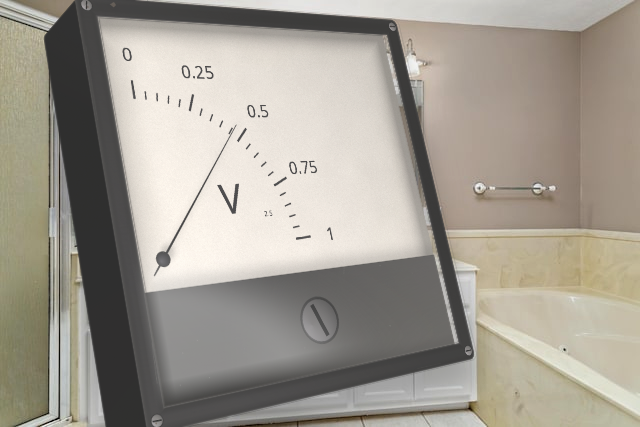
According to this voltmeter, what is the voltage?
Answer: 0.45 V
